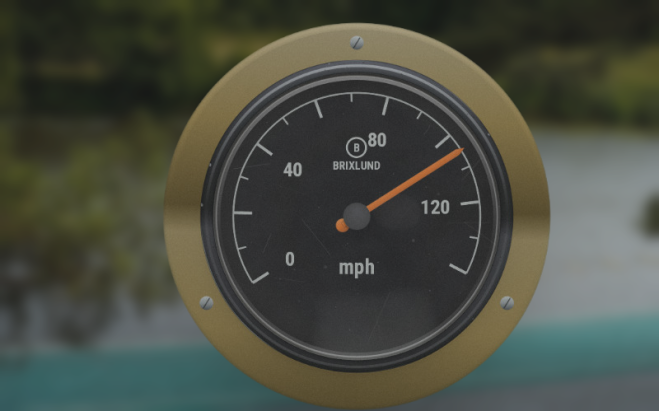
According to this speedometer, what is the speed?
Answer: 105 mph
